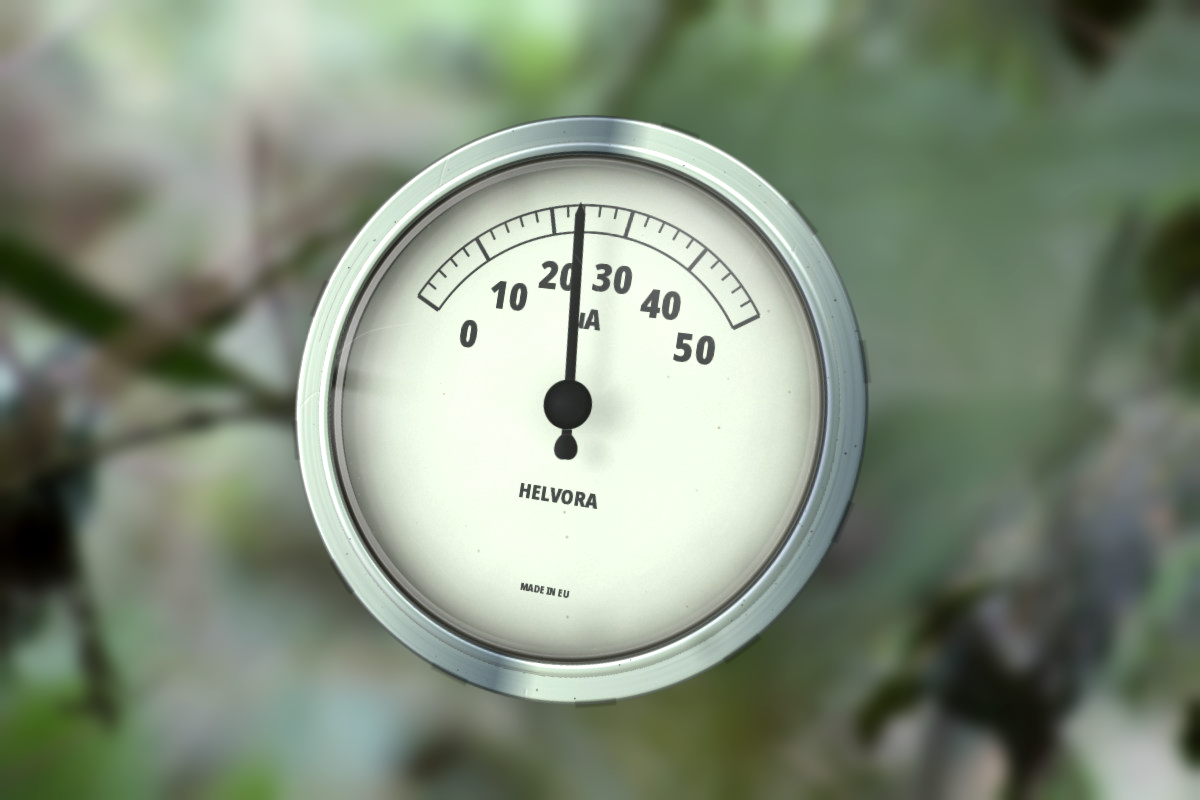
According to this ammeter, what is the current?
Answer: 24 µA
